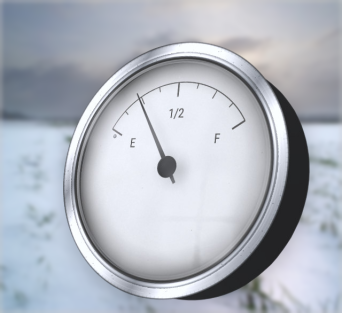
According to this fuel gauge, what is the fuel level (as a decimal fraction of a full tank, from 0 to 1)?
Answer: 0.25
